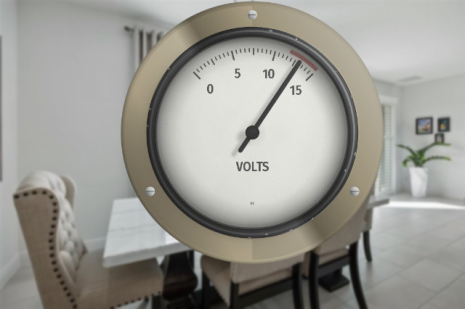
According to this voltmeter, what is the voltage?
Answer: 13 V
